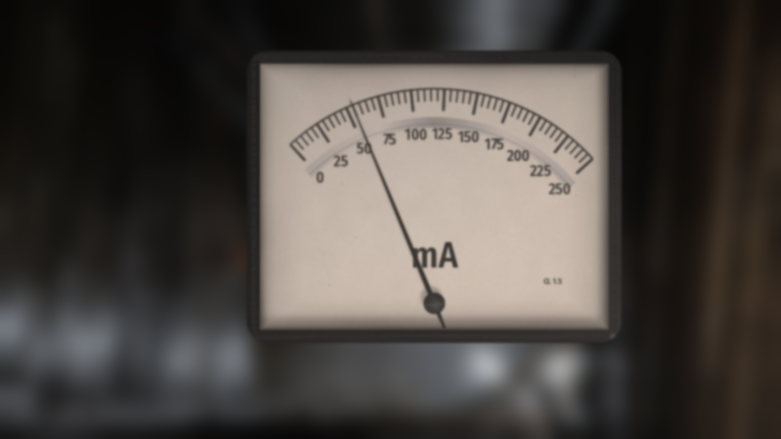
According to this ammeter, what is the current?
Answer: 55 mA
